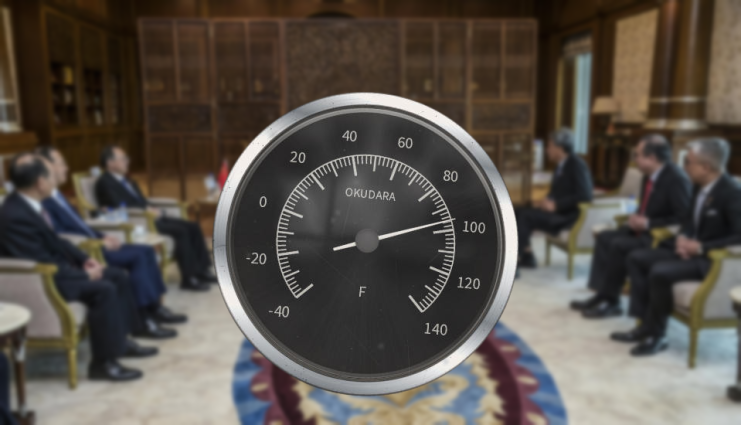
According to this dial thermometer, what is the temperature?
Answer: 96 °F
